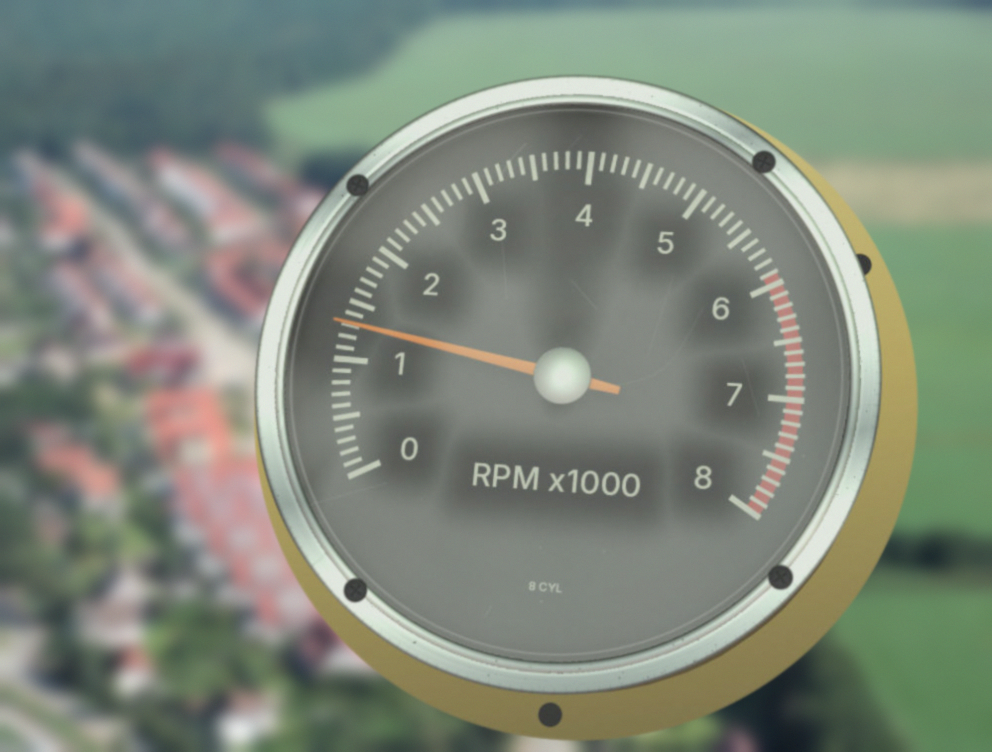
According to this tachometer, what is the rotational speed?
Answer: 1300 rpm
